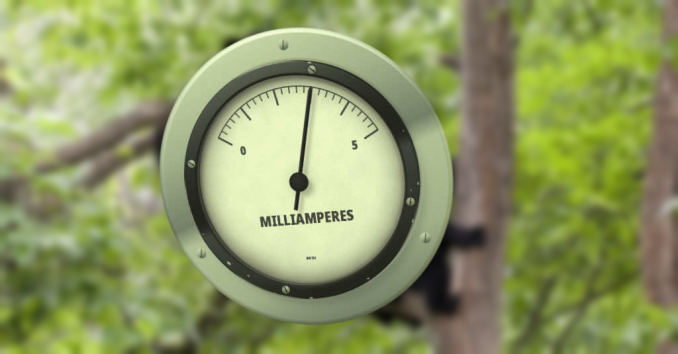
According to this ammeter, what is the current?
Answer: 3 mA
